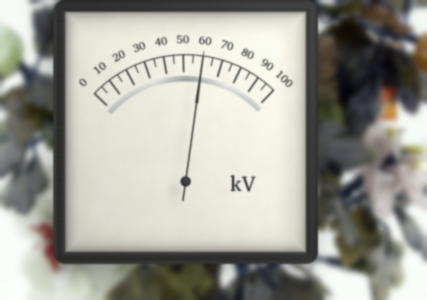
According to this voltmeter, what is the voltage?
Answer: 60 kV
